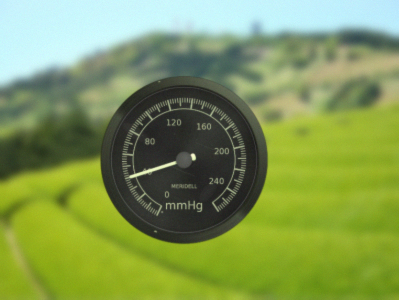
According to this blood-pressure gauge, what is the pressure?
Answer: 40 mmHg
